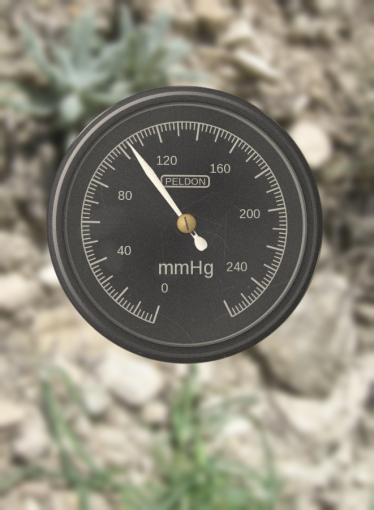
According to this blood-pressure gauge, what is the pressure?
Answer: 104 mmHg
